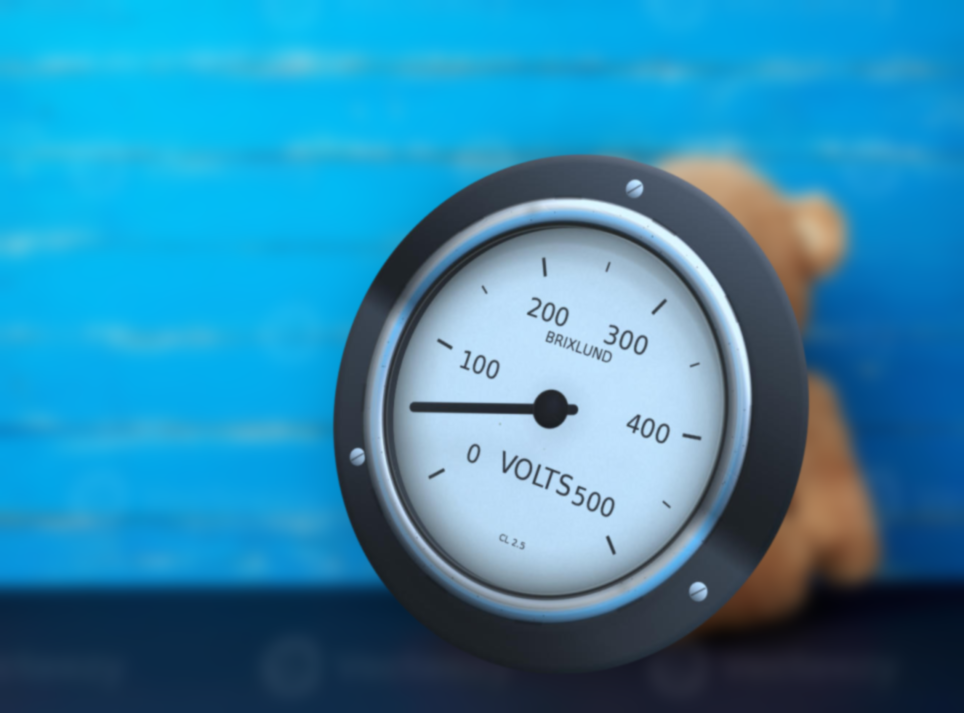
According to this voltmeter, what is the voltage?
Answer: 50 V
